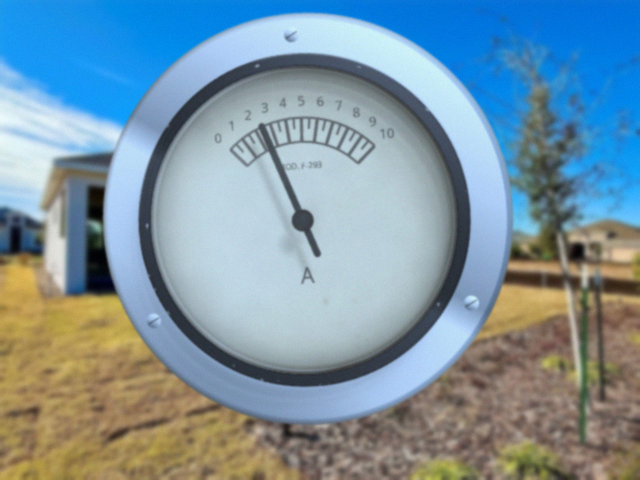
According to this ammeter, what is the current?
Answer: 2.5 A
